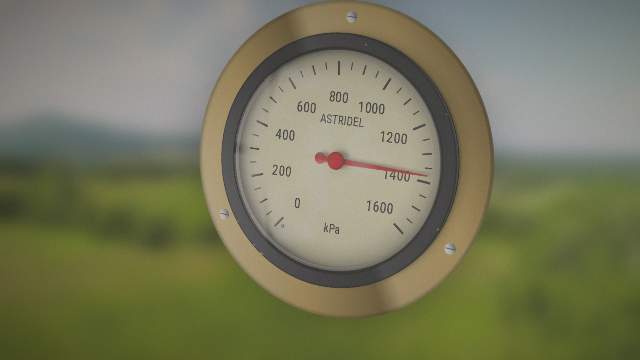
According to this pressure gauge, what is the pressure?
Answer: 1375 kPa
